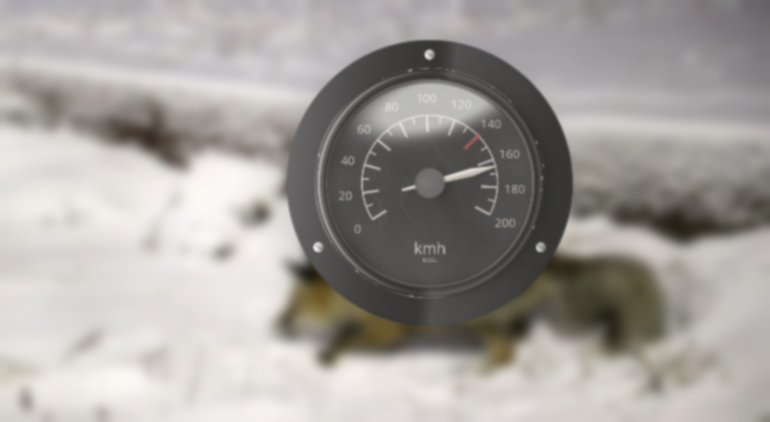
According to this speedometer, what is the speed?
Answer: 165 km/h
